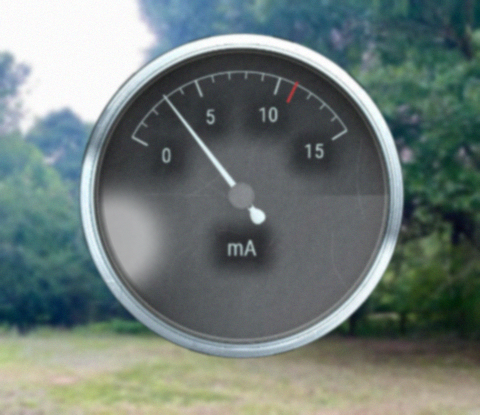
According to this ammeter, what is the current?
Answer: 3 mA
